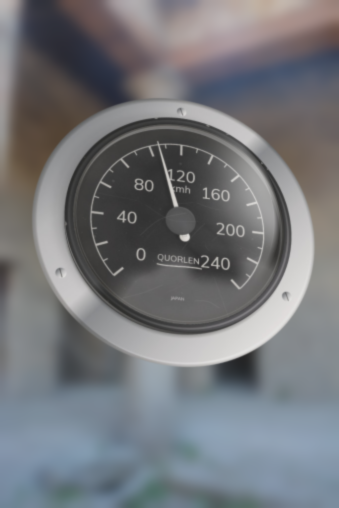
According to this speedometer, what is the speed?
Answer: 105 km/h
